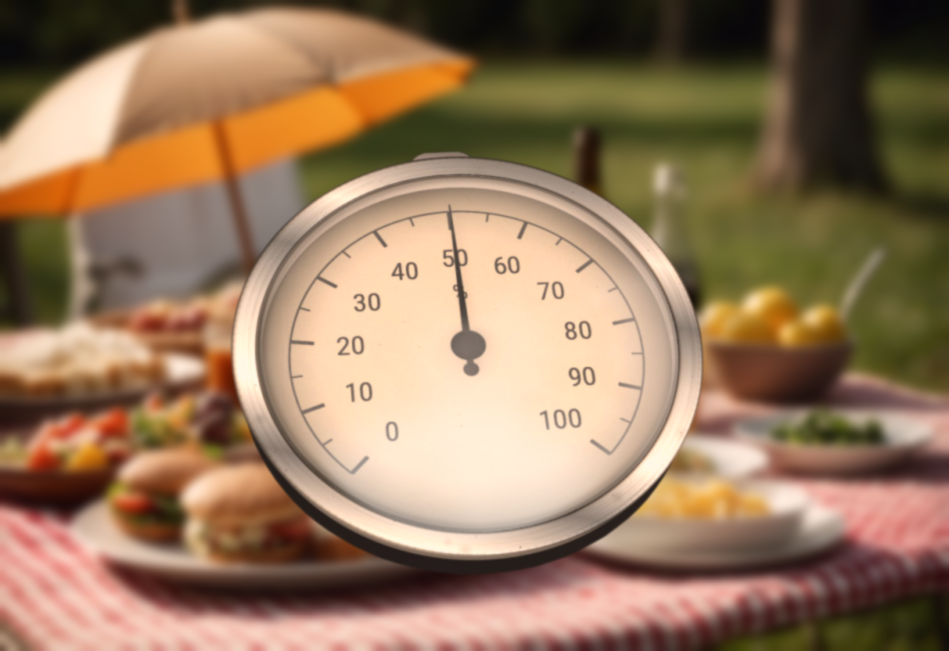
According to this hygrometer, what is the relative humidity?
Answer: 50 %
